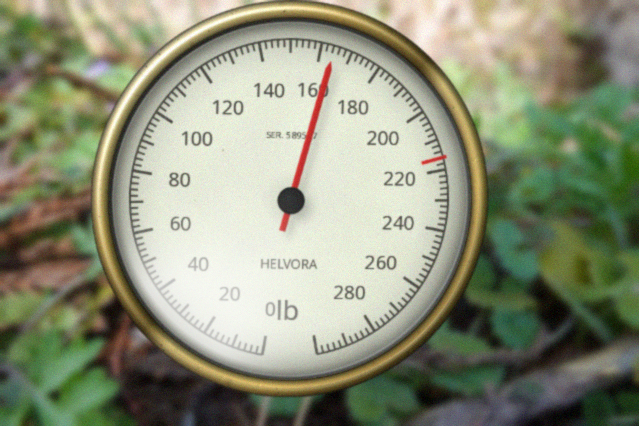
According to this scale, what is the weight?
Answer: 164 lb
